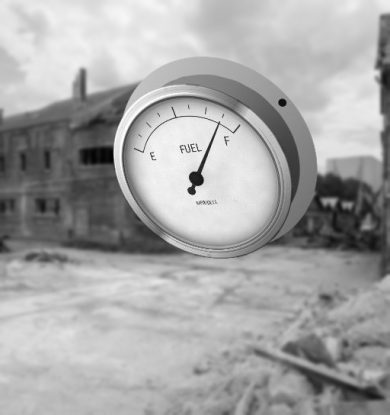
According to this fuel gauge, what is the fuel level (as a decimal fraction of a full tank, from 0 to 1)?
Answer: 0.875
